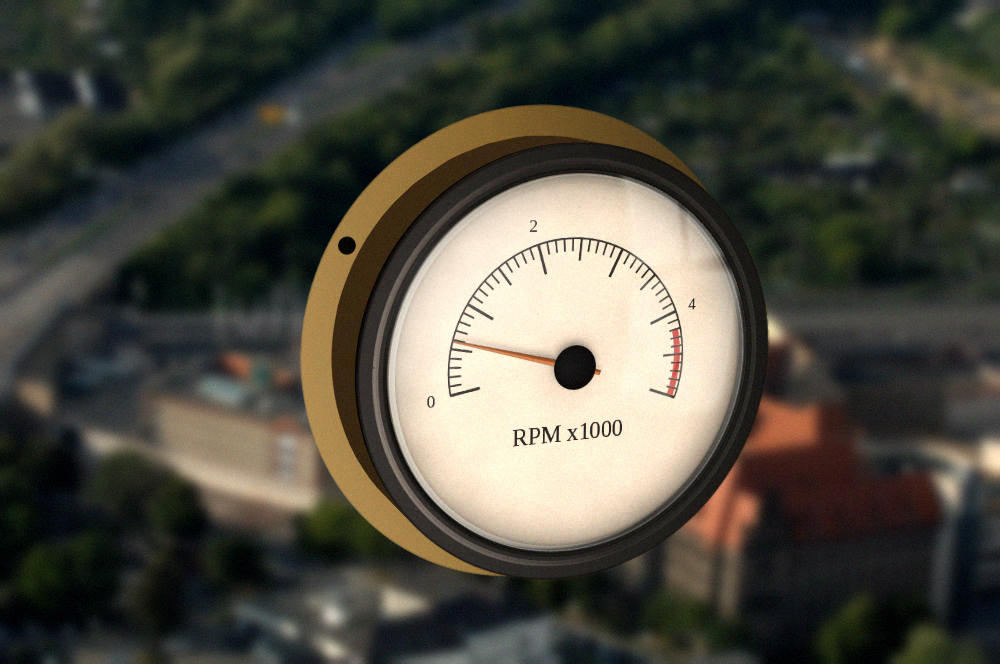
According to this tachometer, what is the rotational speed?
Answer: 600 rpm
